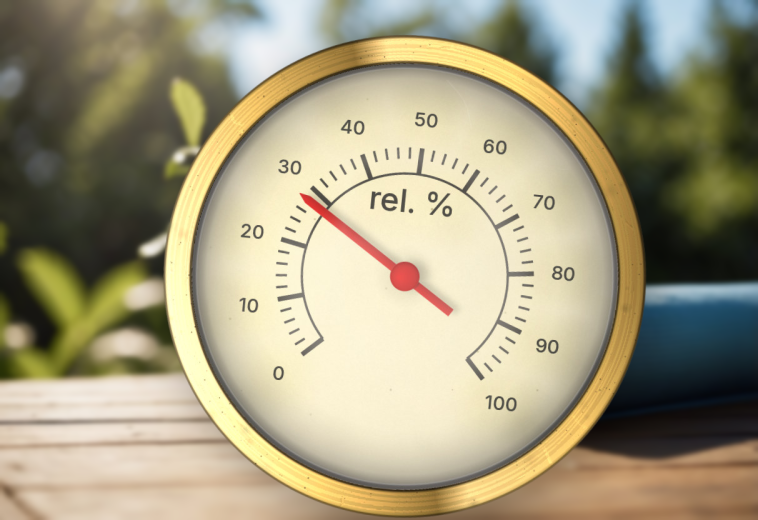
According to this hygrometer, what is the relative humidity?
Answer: 28 %
